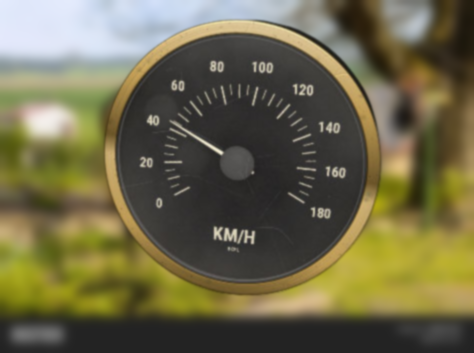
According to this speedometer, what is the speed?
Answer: 45 km/h
